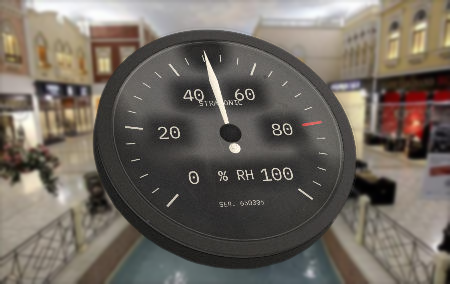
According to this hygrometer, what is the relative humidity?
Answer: 48 %
